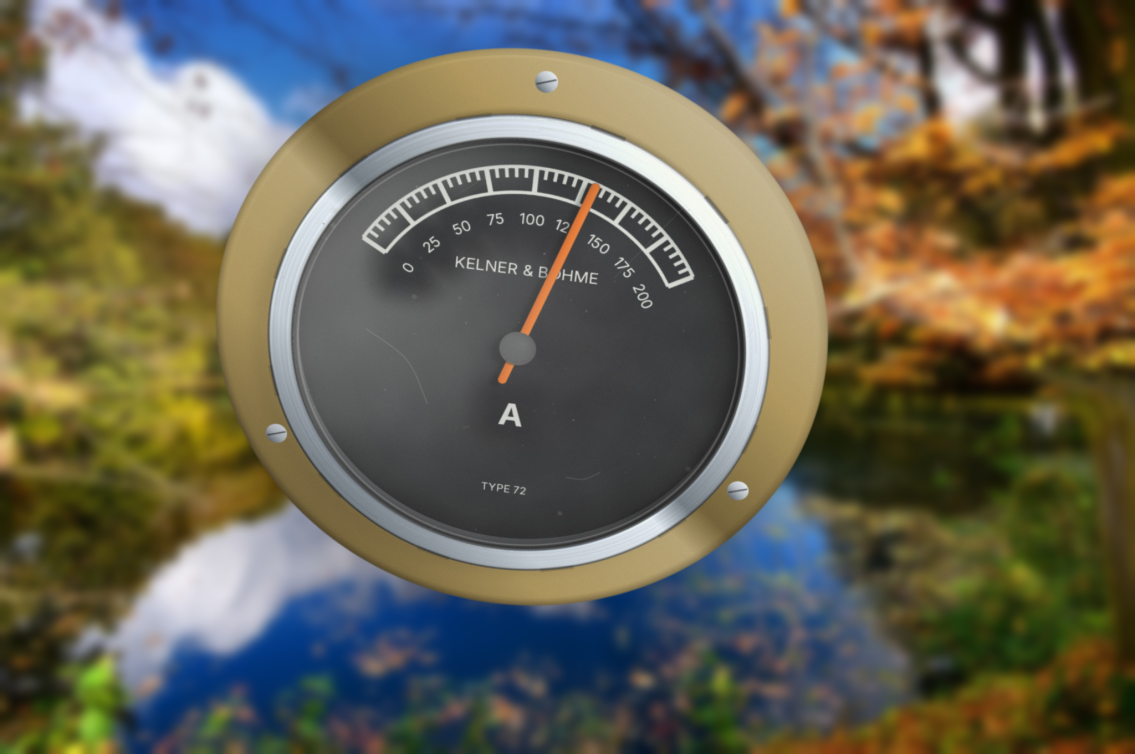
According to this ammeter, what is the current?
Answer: 130 A
